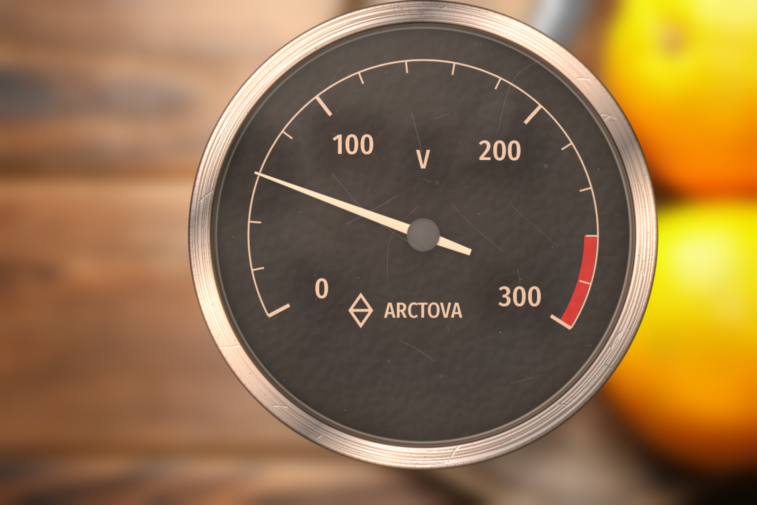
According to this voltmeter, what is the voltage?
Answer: 60 V
